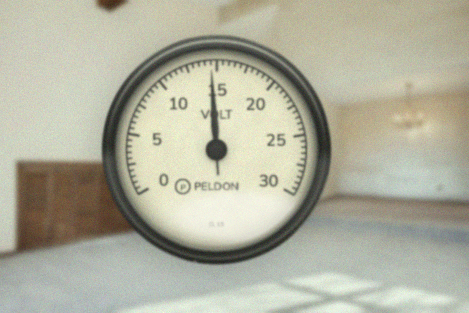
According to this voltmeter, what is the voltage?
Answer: 14.5 V
